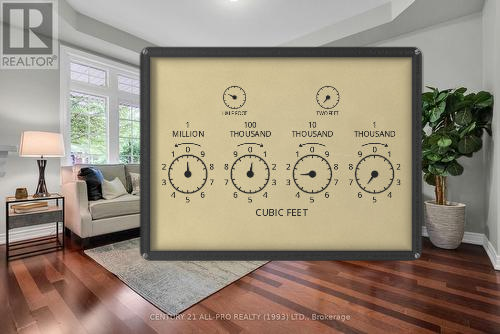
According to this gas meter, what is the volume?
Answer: 2600 ft³
